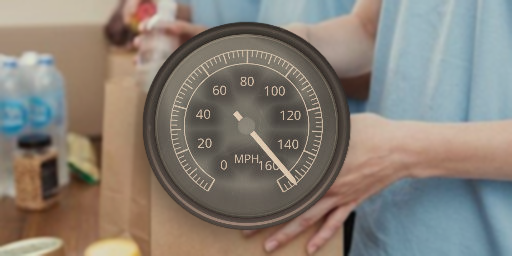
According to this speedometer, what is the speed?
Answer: 154 mph
